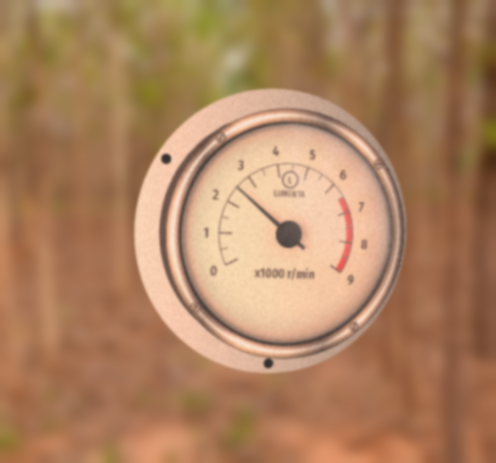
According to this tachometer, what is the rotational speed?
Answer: 2500 rpm
